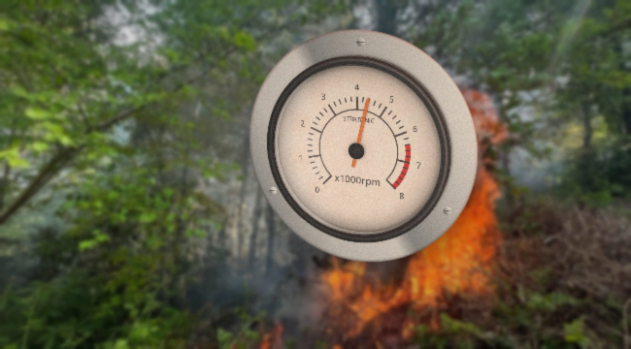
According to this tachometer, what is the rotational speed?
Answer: 4400 rpm
